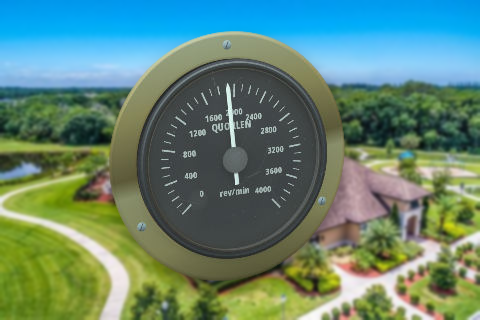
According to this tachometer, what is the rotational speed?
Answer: 1900 rpm
